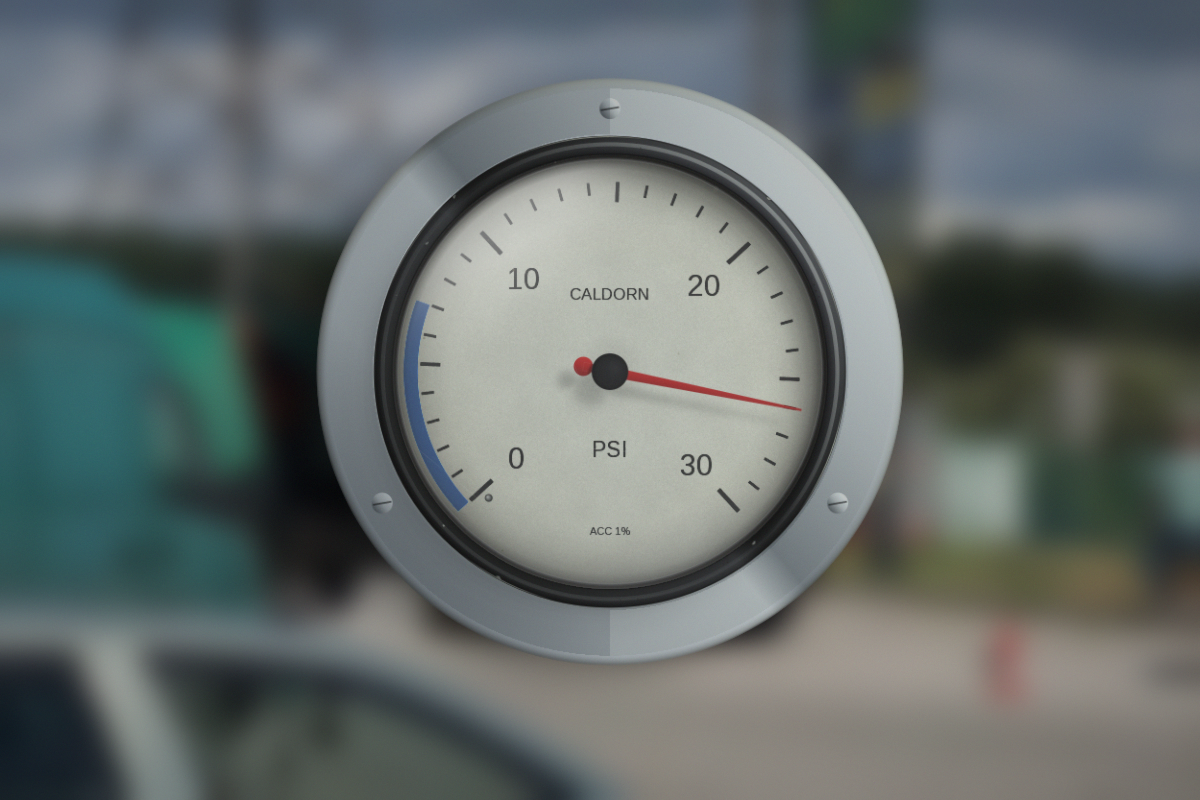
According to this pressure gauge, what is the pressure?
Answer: 26 psi
